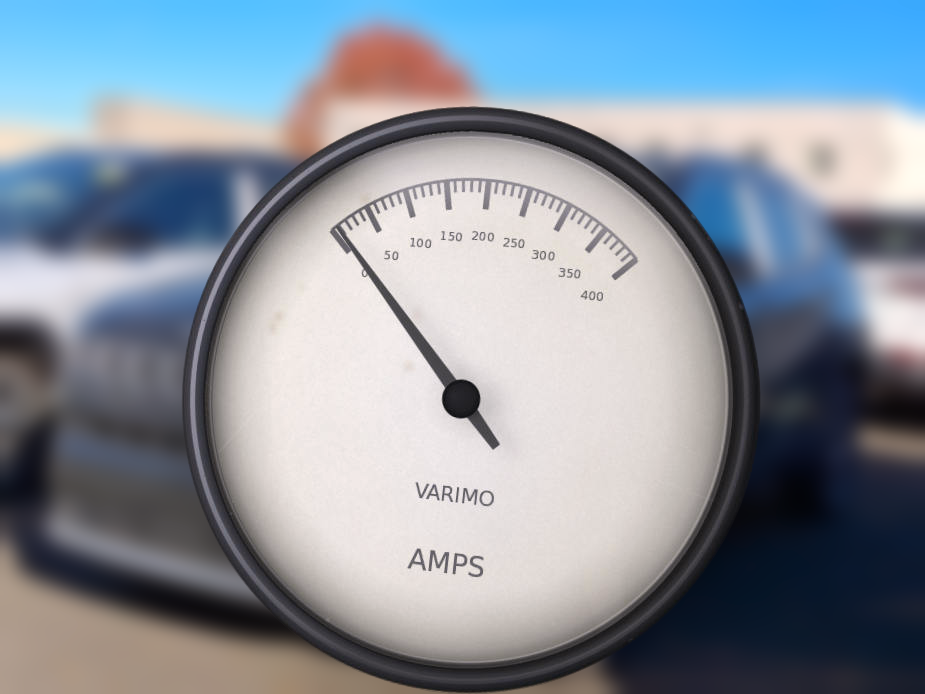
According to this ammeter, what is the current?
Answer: 10 A
